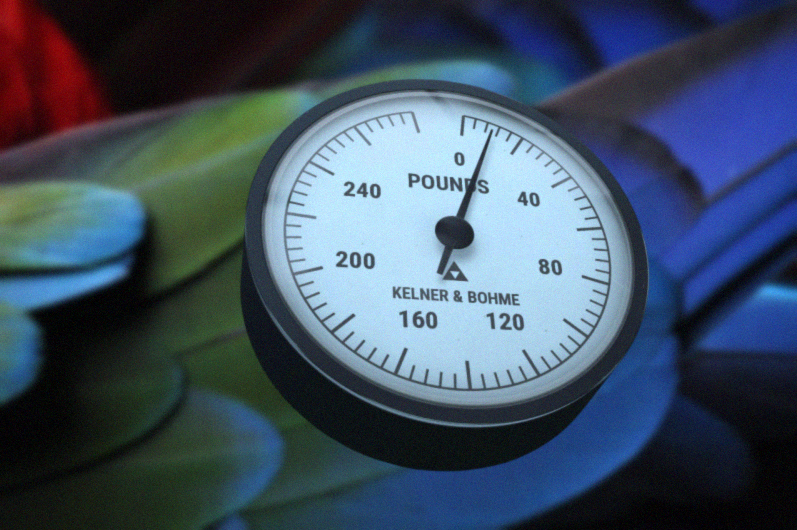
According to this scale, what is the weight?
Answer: 10 lb
